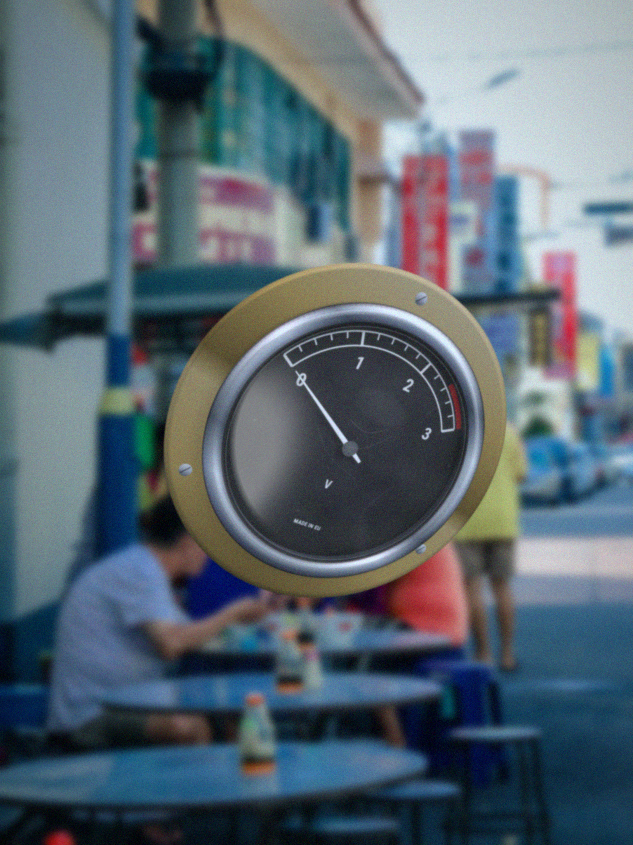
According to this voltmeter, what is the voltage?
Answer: 0 V
